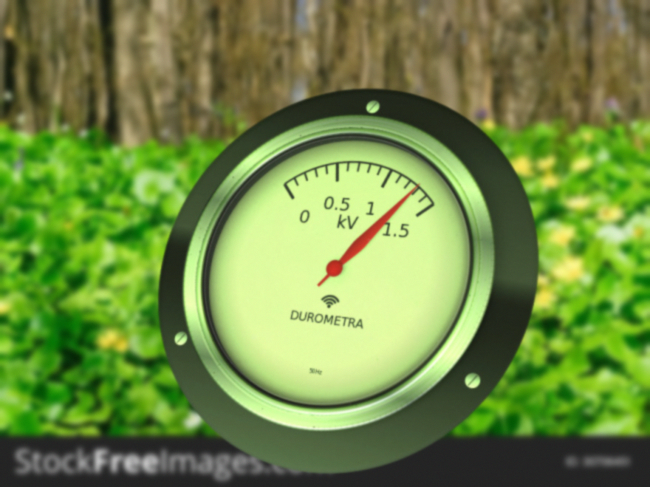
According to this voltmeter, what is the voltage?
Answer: 1.3 kV
